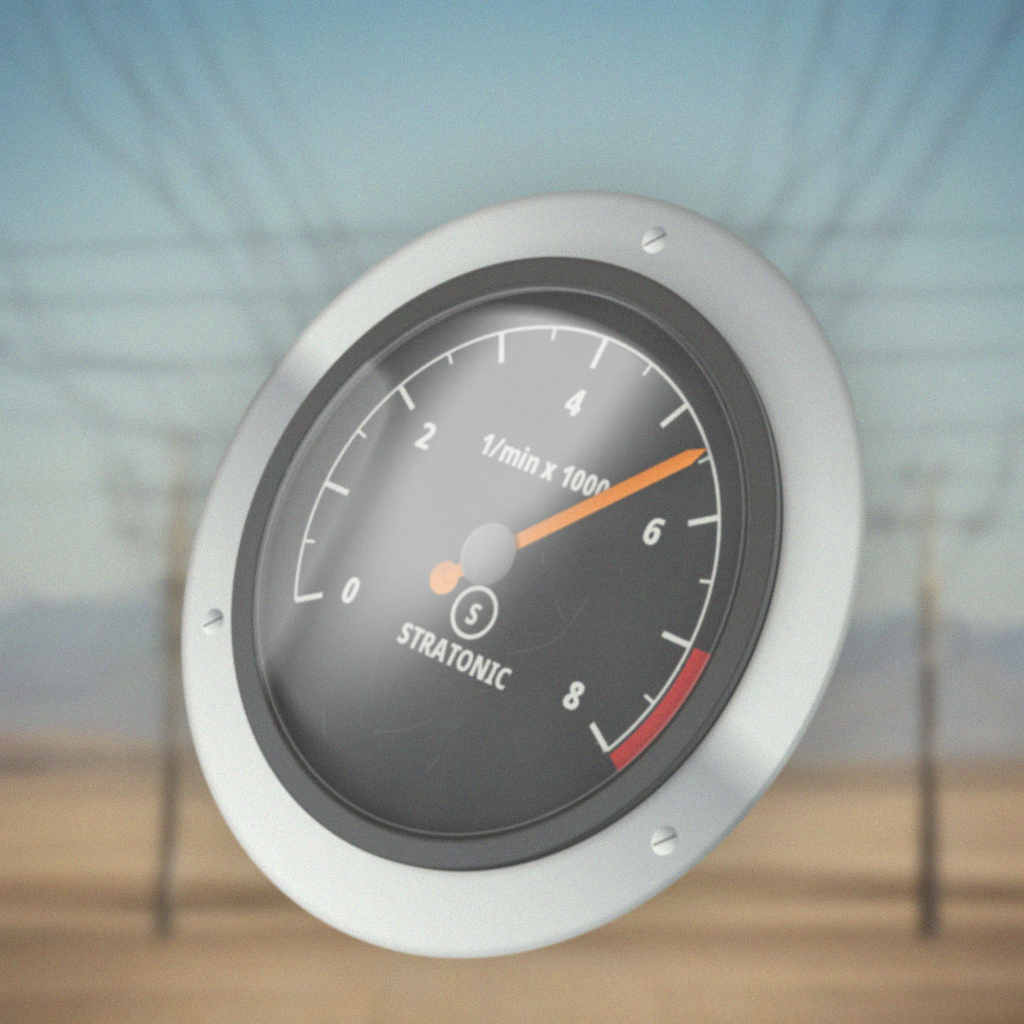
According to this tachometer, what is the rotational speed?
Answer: 5500 rpm
